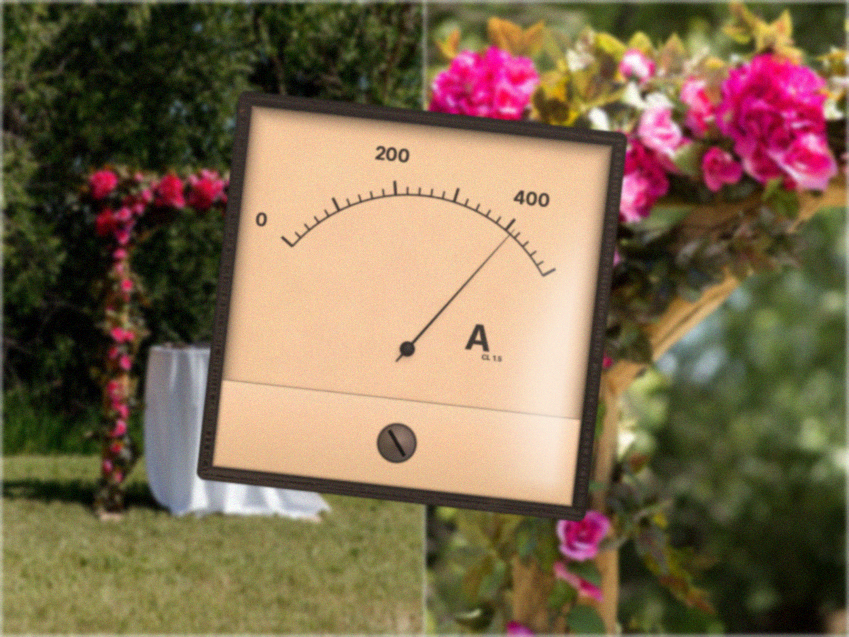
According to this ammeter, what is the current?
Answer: 410 A
